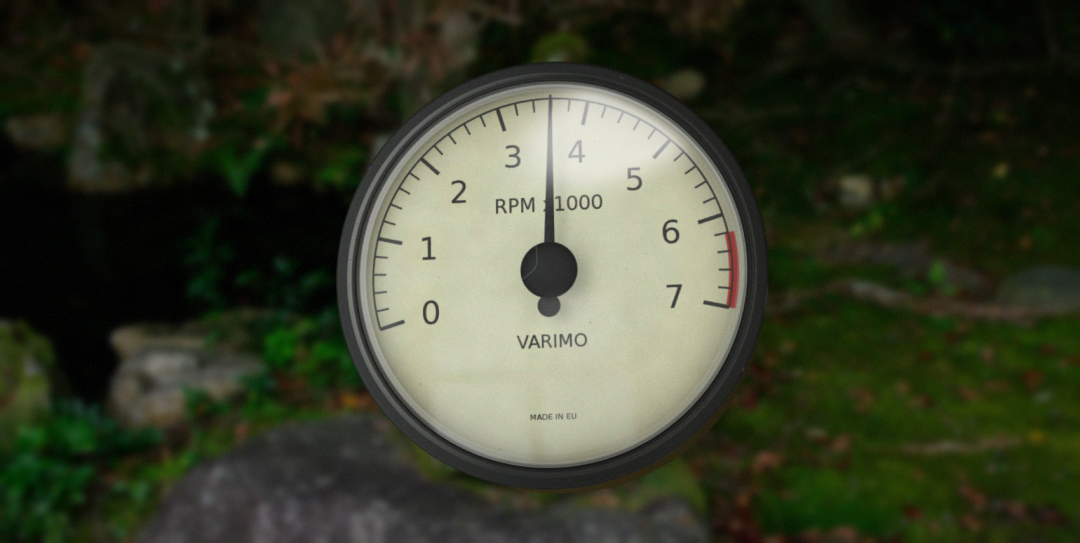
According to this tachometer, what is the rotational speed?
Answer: 3600 rpm
